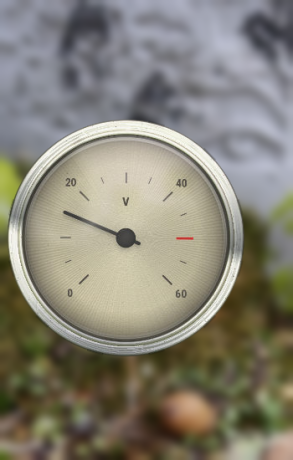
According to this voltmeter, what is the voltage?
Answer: 15 V
